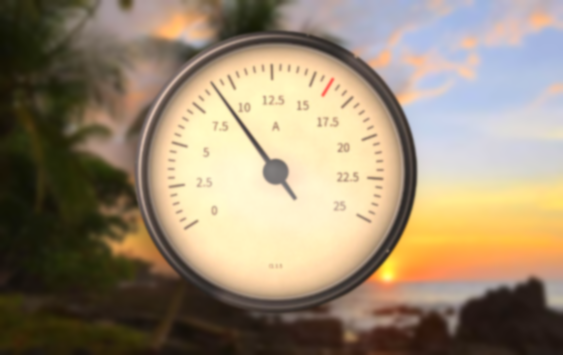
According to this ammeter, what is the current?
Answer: 9 A
